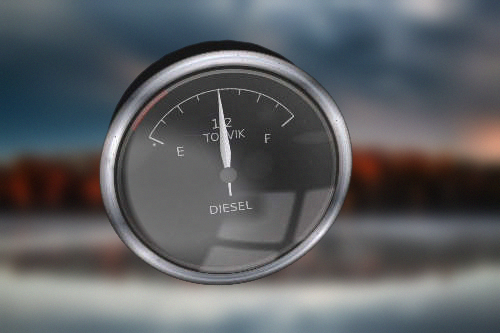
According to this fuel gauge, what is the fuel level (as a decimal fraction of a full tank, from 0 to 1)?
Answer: 0.5
